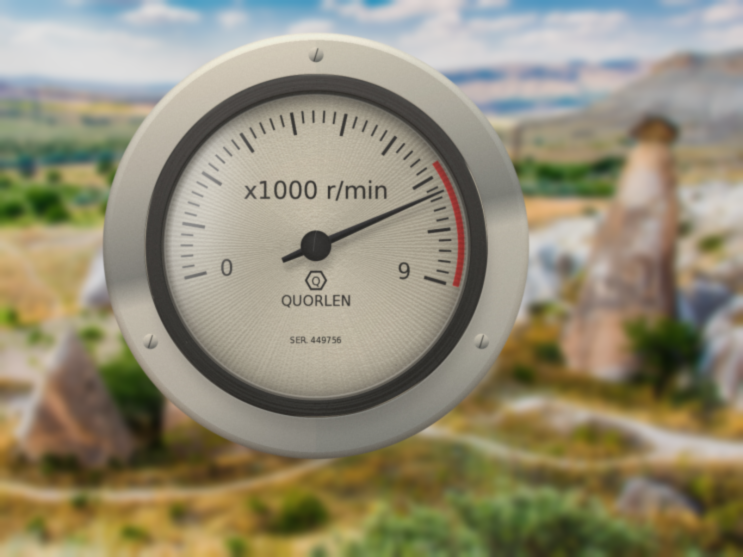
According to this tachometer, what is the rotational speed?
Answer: 7300 rpm
